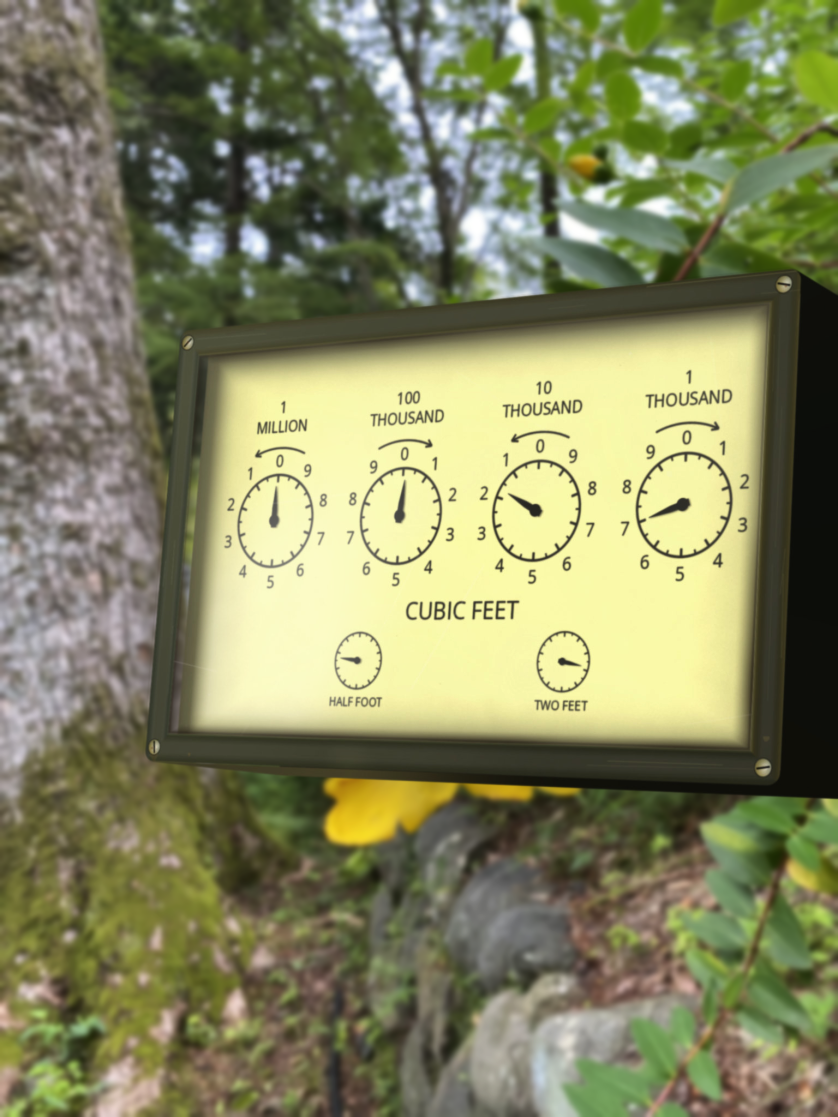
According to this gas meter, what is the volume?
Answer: 1700 ft³
